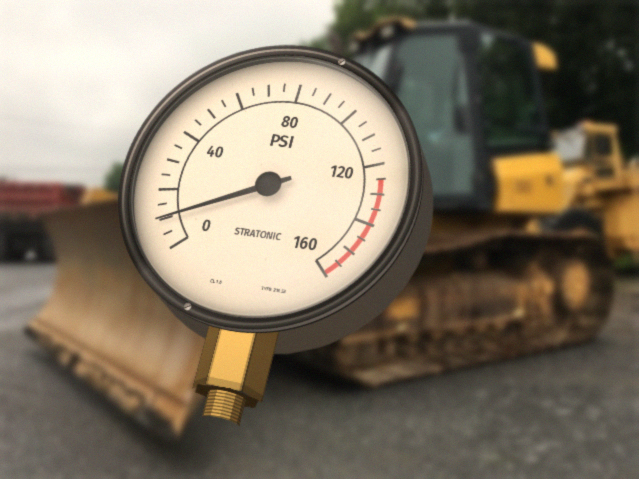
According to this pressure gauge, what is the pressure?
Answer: 10 psi
